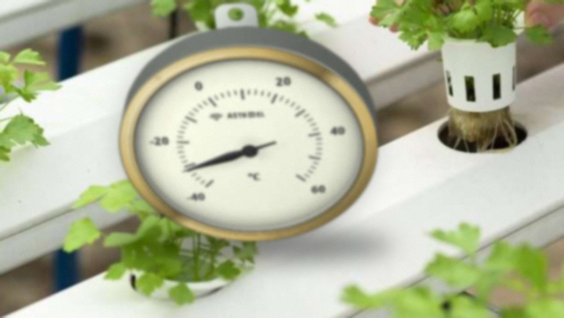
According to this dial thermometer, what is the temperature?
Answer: -30 °C
